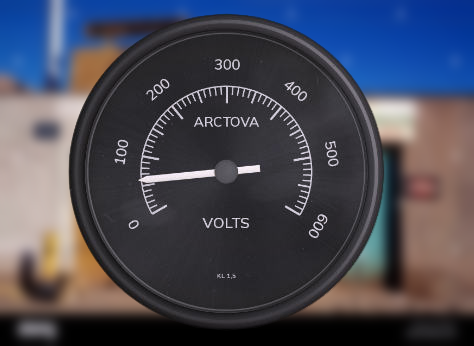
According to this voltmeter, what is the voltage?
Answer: 60 V
